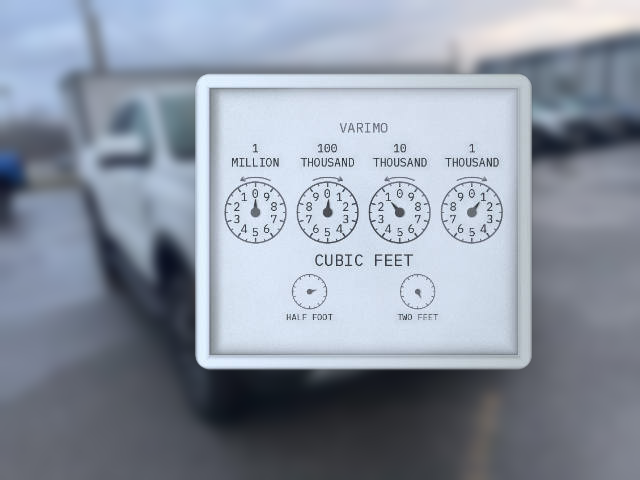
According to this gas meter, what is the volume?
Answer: 1100 ft³
